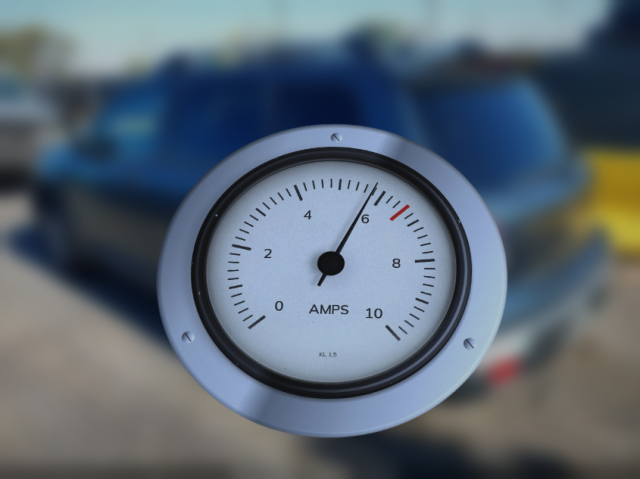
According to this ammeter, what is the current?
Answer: 5.8 A
